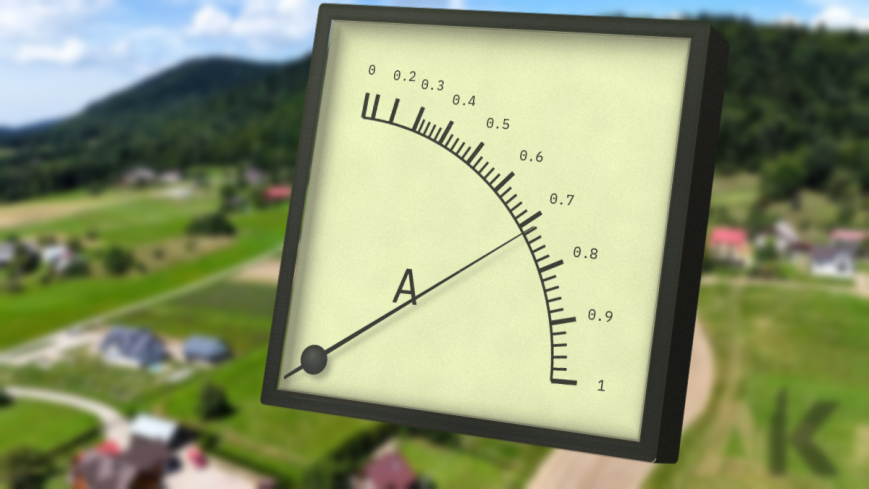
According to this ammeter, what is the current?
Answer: 0.72 A
